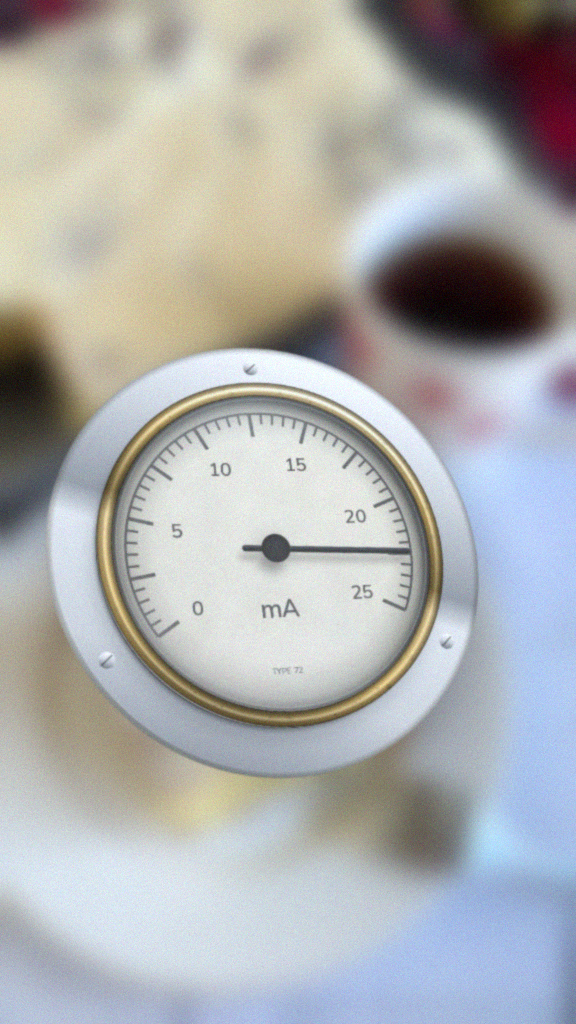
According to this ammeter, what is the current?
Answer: 22.5 mA
